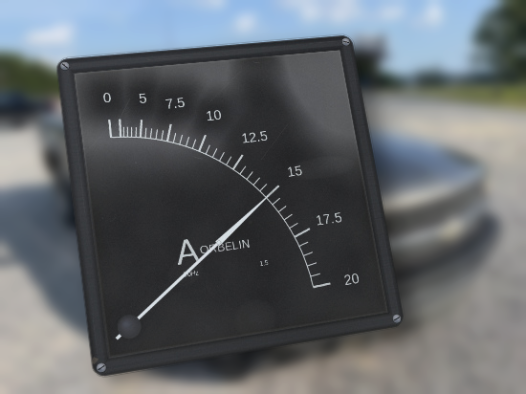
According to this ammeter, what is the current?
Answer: 15 A
